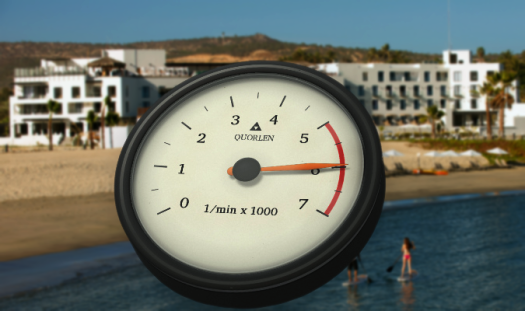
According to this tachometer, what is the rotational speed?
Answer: 6000 rpm
